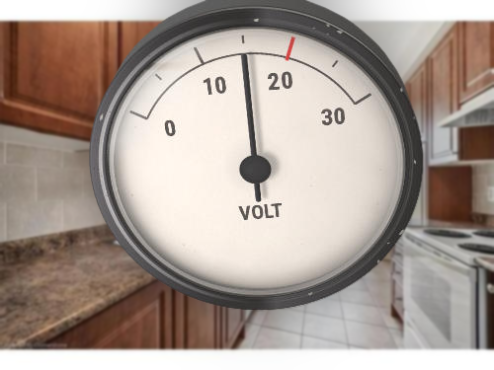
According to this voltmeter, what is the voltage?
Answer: 15 V
